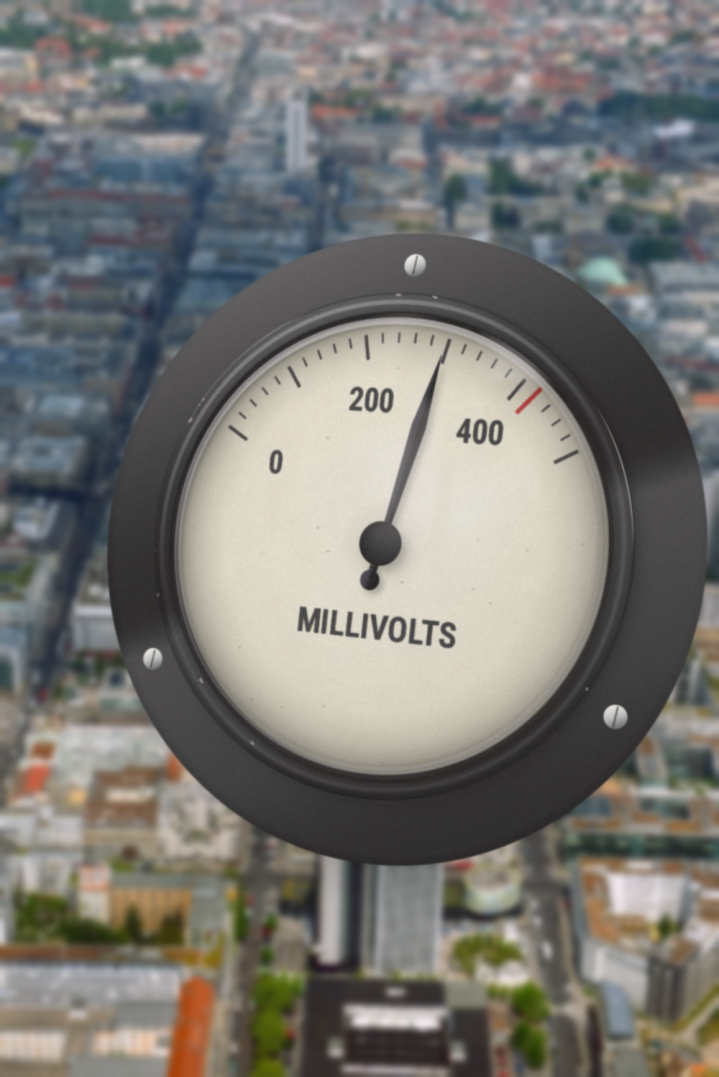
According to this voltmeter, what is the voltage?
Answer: 300 mV
